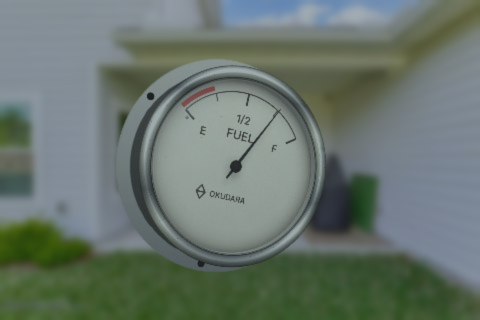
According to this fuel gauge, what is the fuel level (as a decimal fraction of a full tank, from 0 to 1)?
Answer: 0.75
